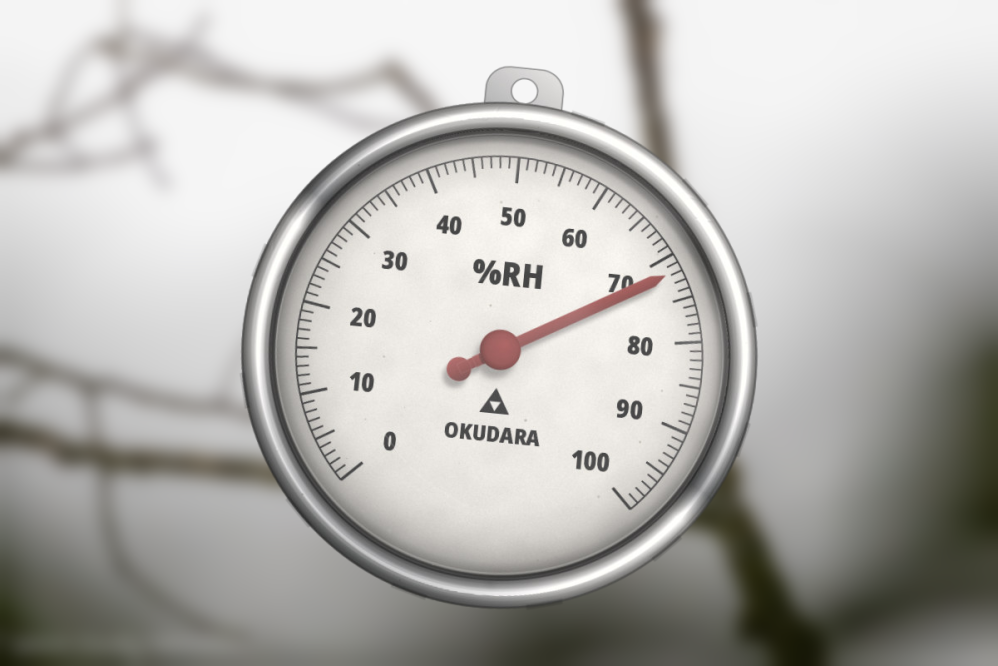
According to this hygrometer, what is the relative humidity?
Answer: 72 %
